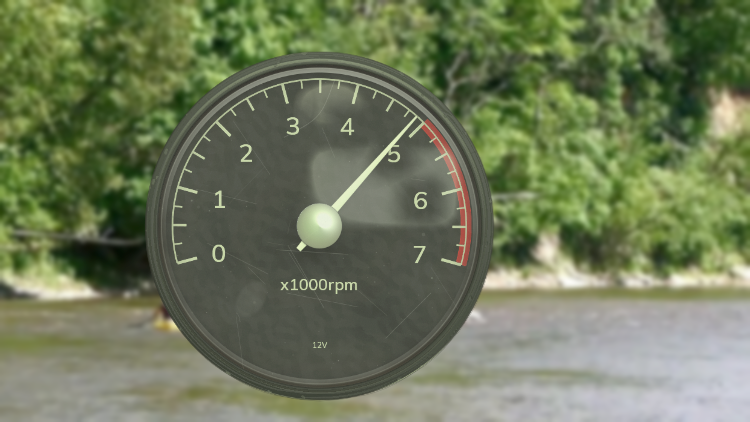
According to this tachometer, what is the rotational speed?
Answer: 4875 rpm
